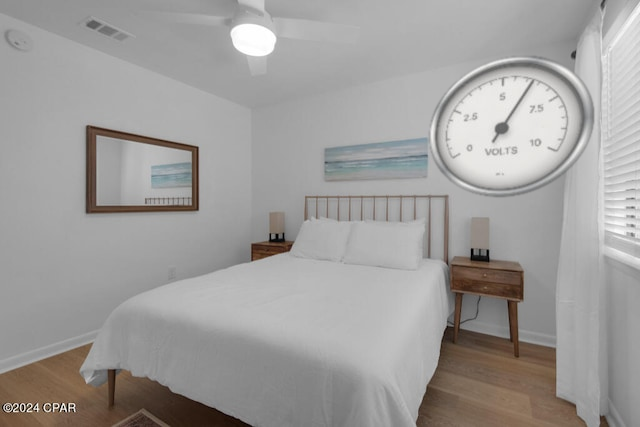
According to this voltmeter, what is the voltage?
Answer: 6.25 V
